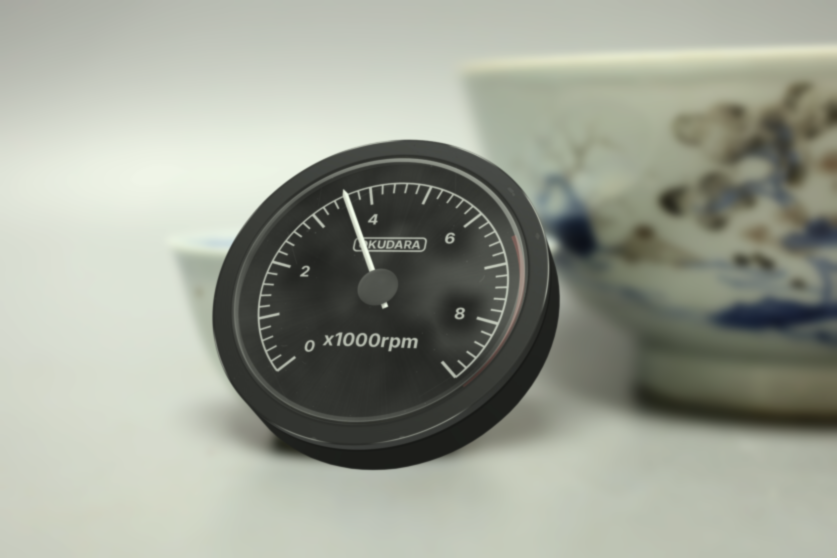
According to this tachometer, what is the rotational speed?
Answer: 3600 rpm
